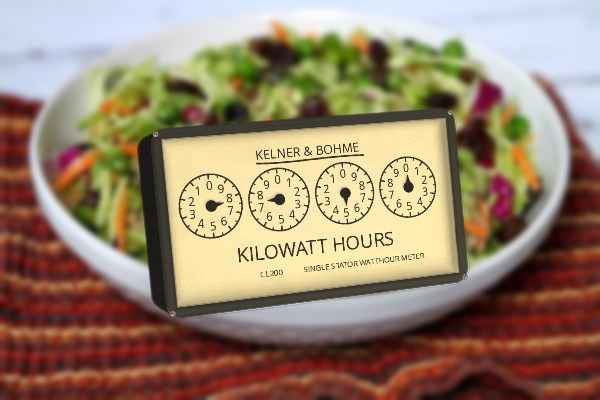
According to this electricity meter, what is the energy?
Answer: 7750 kWh
